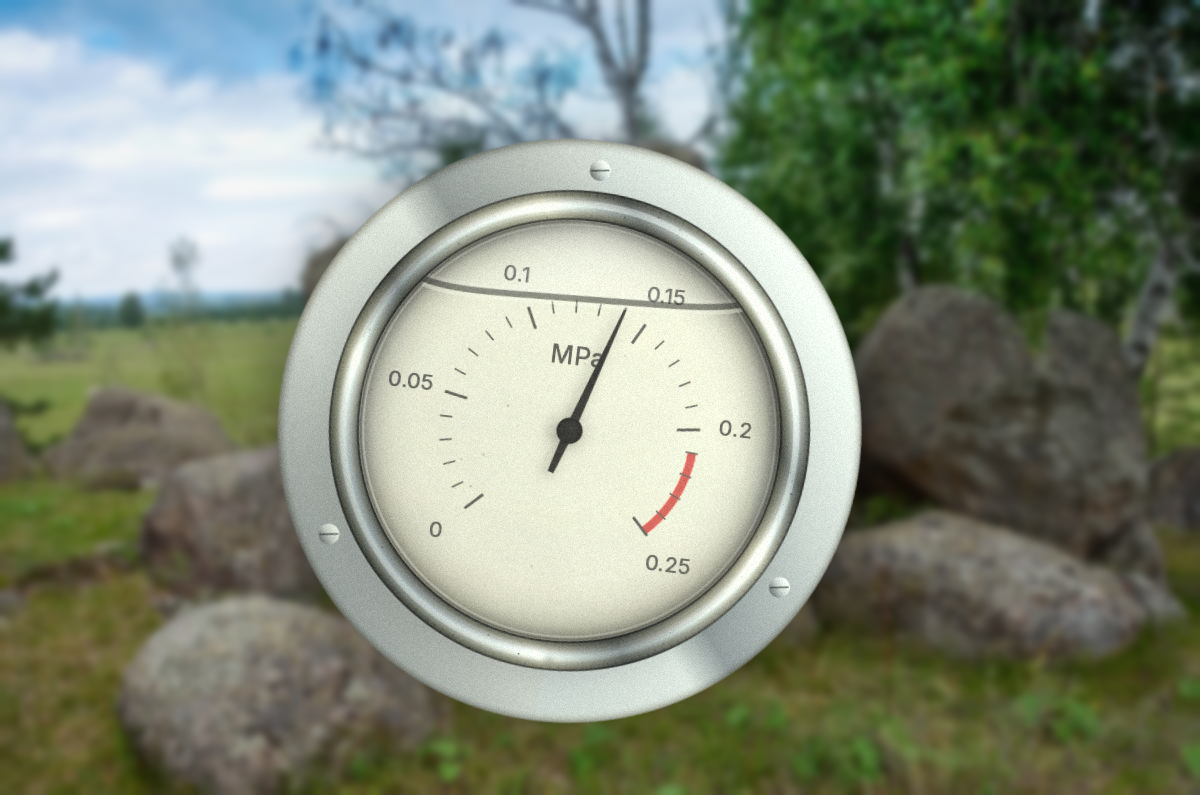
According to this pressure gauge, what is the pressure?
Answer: 0.14 MPa
